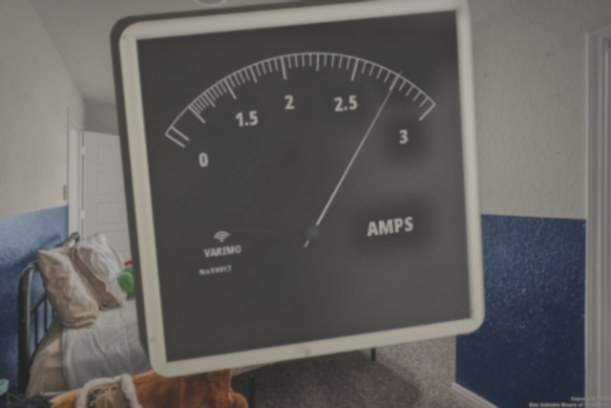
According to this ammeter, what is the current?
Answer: 2.75 A
